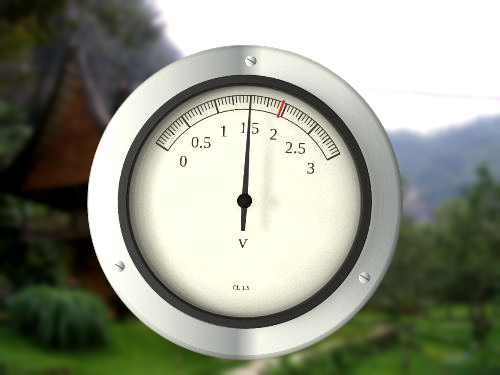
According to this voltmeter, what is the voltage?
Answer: 1.5 V
